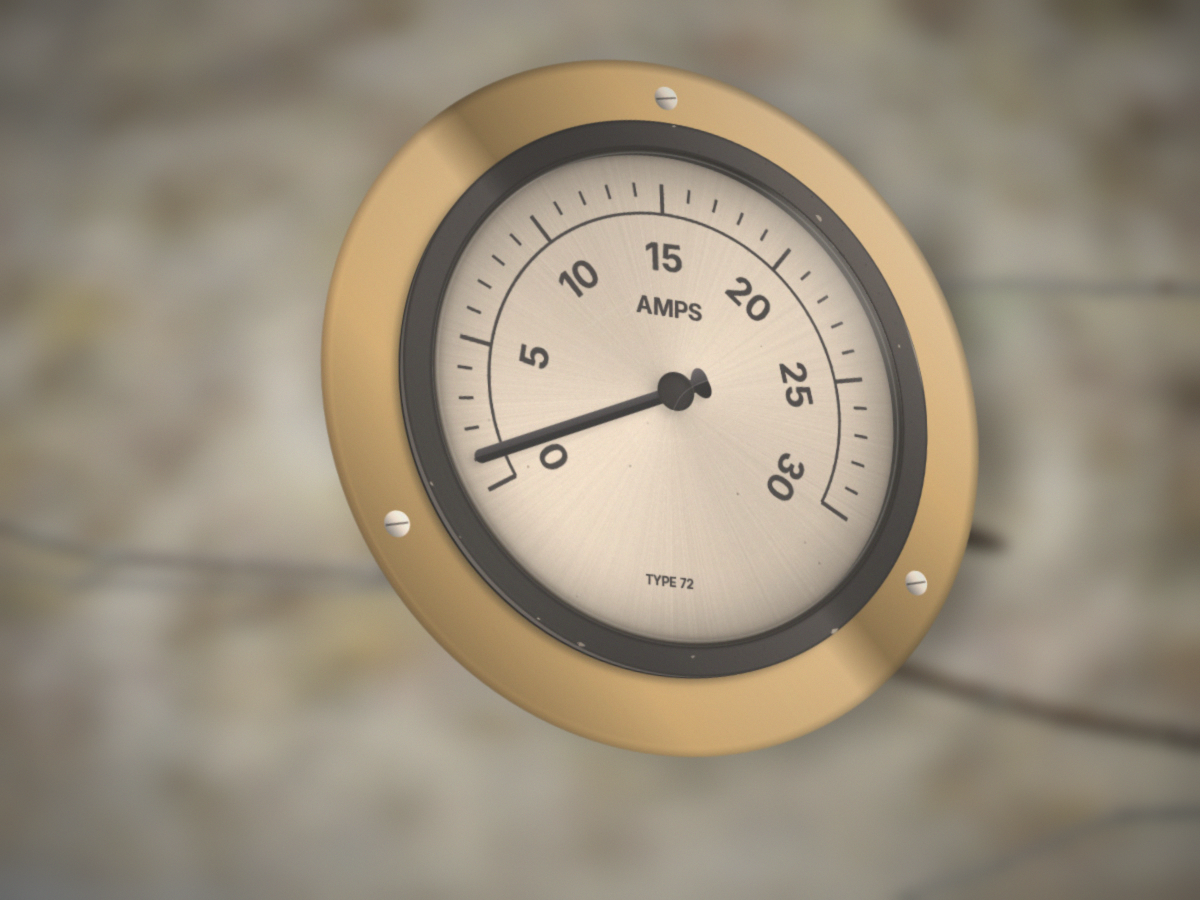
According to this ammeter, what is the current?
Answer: 1 A
